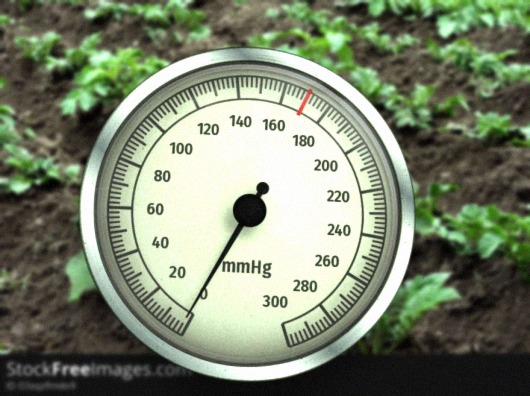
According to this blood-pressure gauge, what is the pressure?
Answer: 2 mmHg
